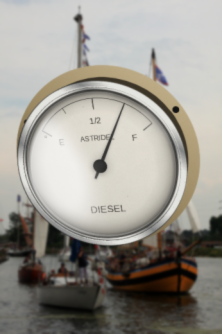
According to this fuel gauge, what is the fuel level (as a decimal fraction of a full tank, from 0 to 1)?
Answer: 0.75
